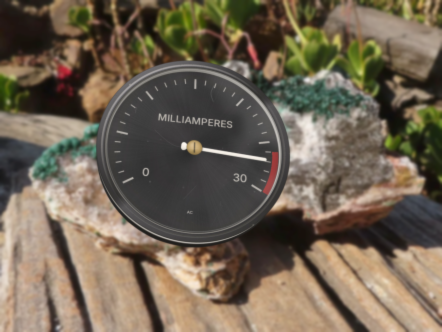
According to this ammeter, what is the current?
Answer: 27 mA
